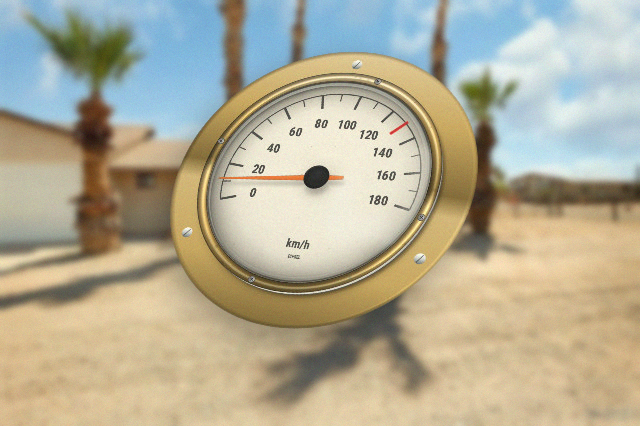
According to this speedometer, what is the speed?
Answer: 10 km/h
